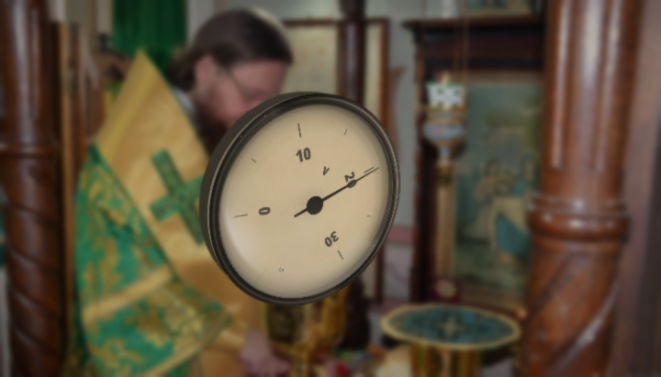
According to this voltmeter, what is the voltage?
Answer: 20 V
